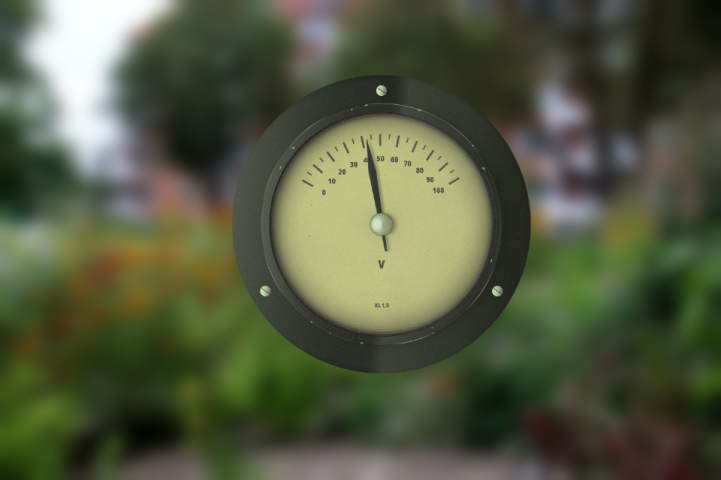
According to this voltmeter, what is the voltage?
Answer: 42.5 V
